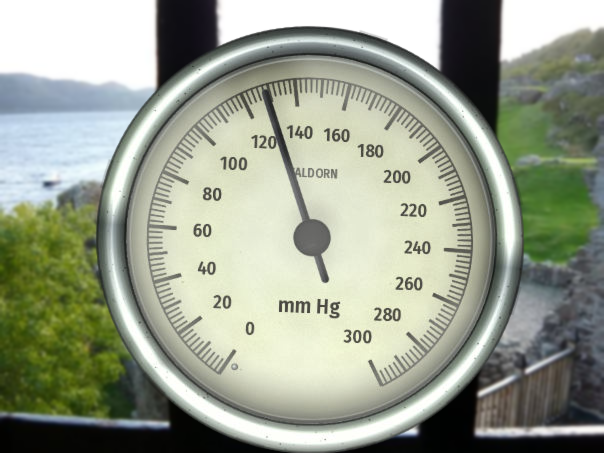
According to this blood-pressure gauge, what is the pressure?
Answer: 128 mmHg
